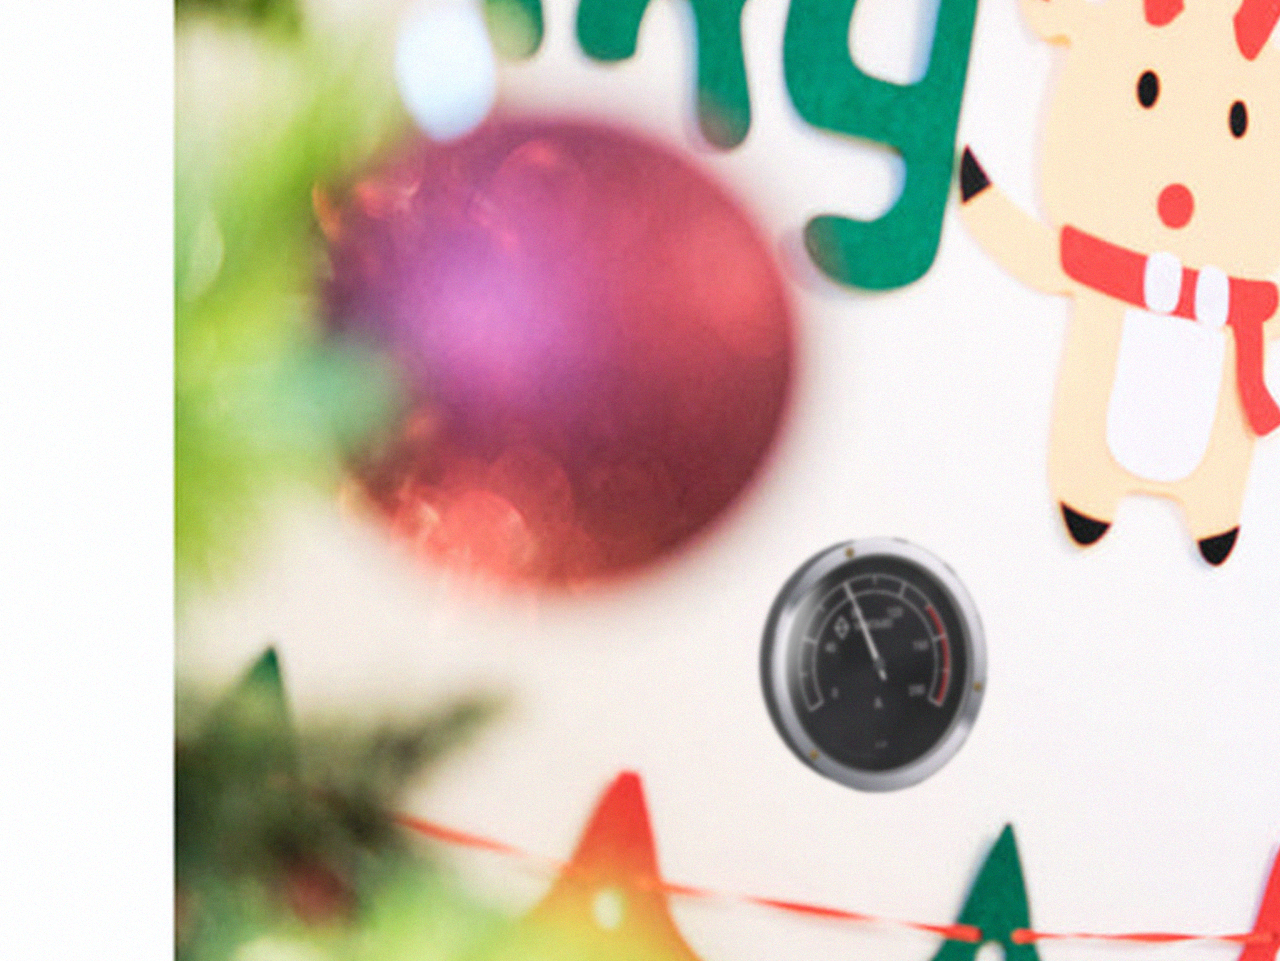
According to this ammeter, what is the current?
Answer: 80 A
